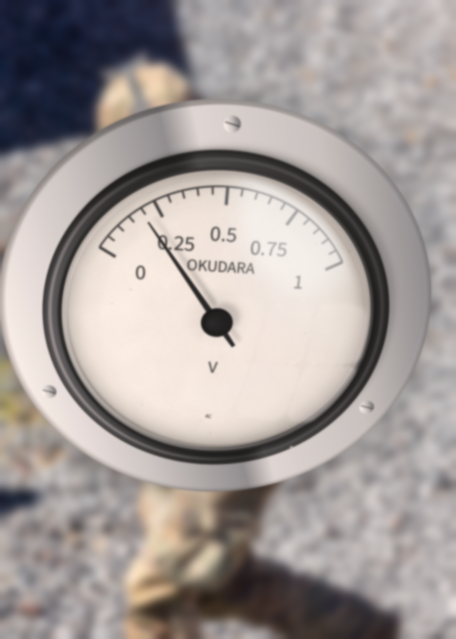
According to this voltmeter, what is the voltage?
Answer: 0.2 V
